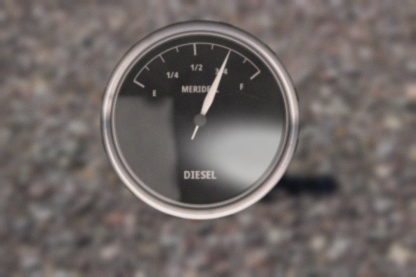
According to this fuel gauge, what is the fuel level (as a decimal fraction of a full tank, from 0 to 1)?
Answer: 0.75
